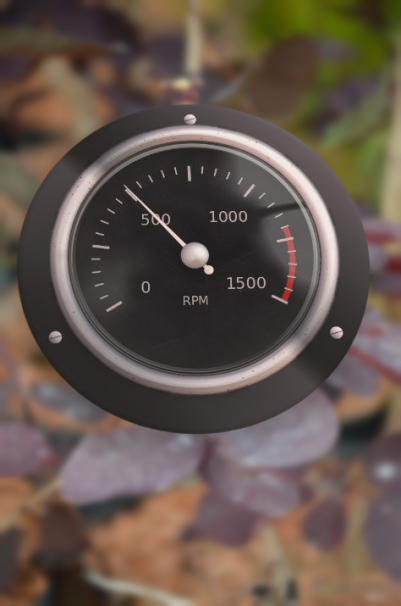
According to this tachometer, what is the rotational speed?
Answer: 500 rpm
